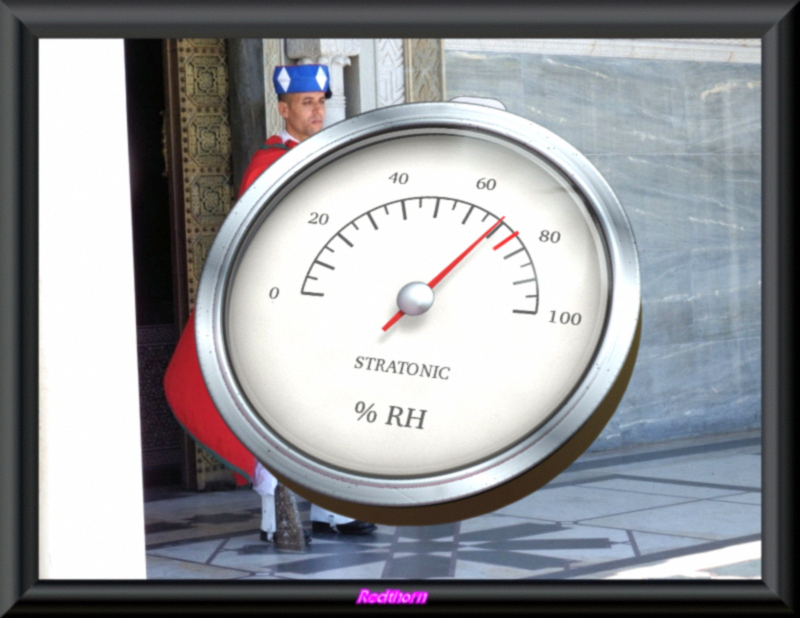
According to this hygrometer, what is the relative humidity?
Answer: 70 %
